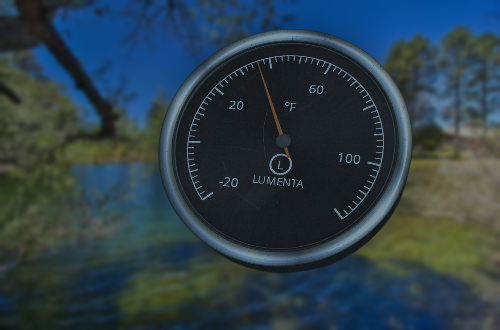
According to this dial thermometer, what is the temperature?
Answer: 36 °F
